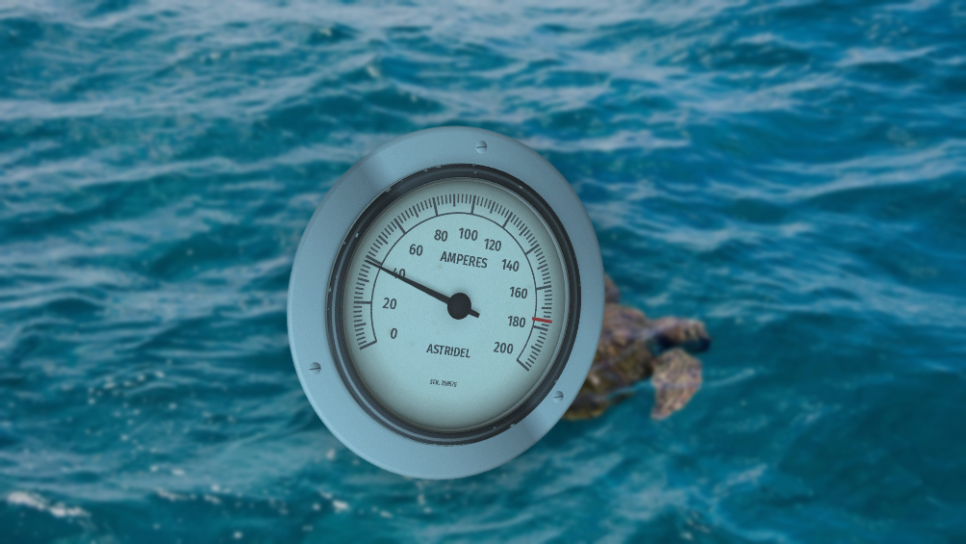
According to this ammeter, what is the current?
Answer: 38 A
